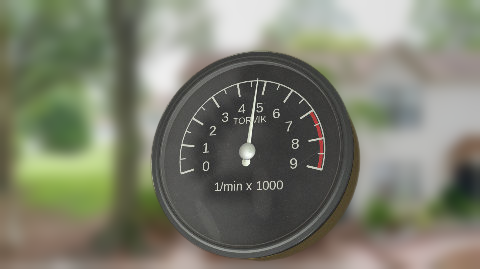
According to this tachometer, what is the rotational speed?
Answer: 4750 rpm
